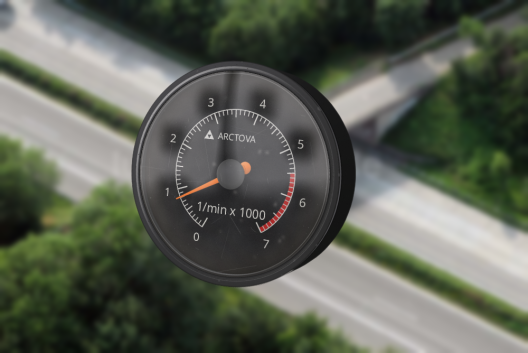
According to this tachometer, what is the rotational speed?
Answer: 800 rpm
